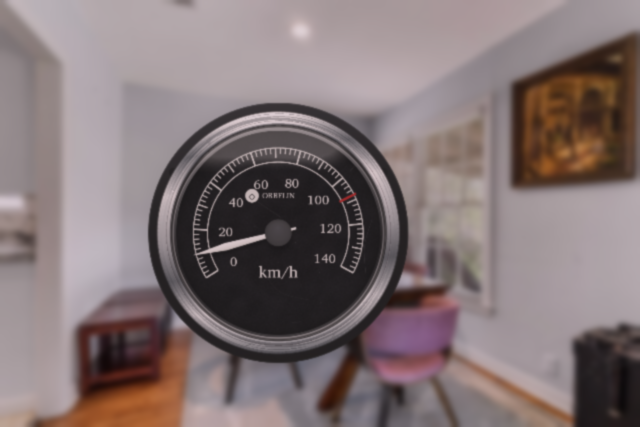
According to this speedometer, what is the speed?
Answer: 10 km/h
